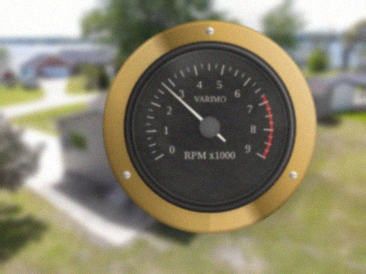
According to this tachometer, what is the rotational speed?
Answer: 2750 rpm
